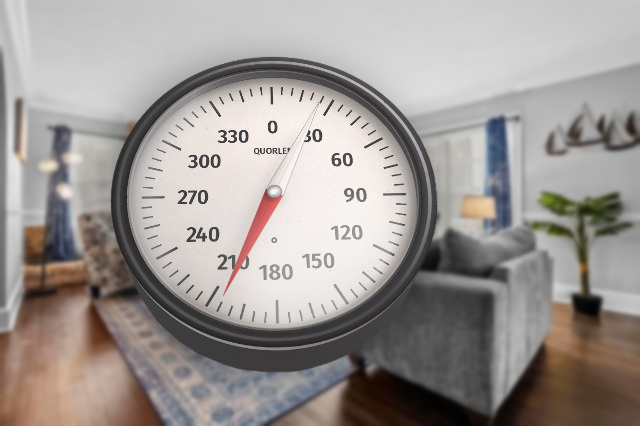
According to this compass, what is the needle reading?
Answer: 205 °
